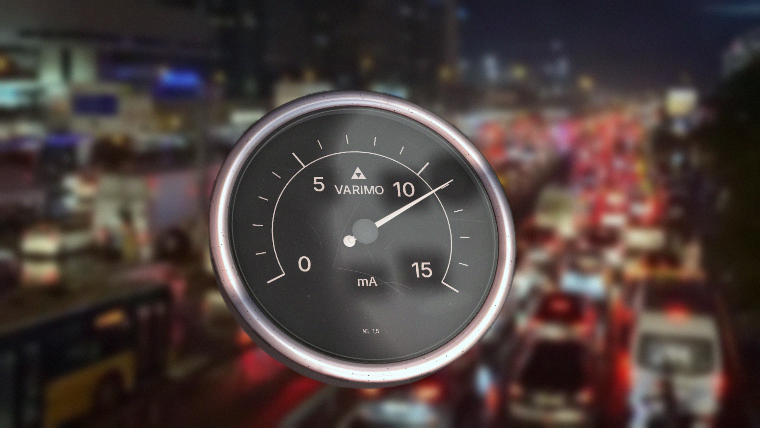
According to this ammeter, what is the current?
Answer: 11 mA
